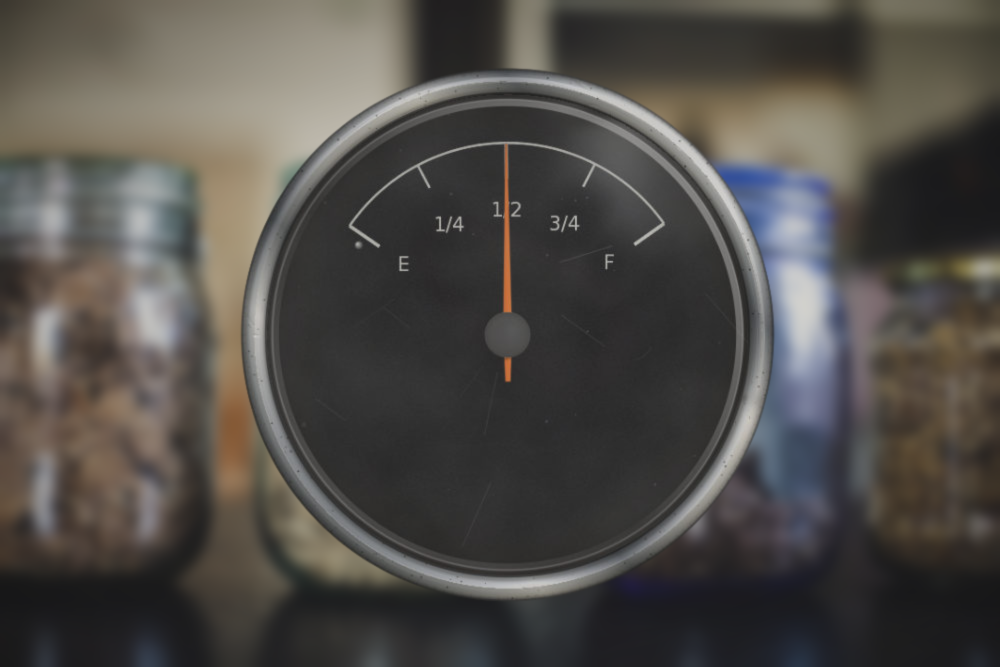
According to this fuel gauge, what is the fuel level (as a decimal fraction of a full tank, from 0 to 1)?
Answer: 0.5
